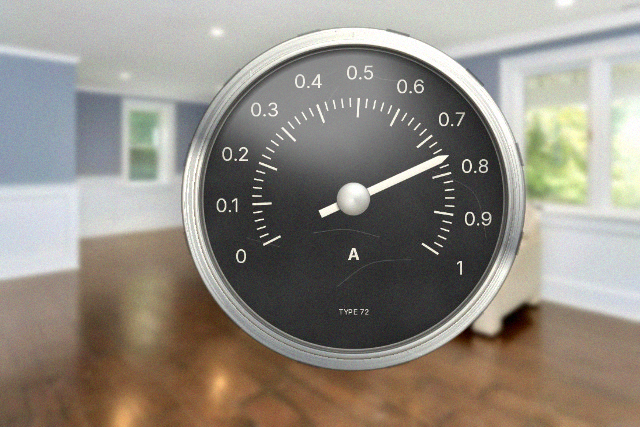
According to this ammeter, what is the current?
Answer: 0.76 A
